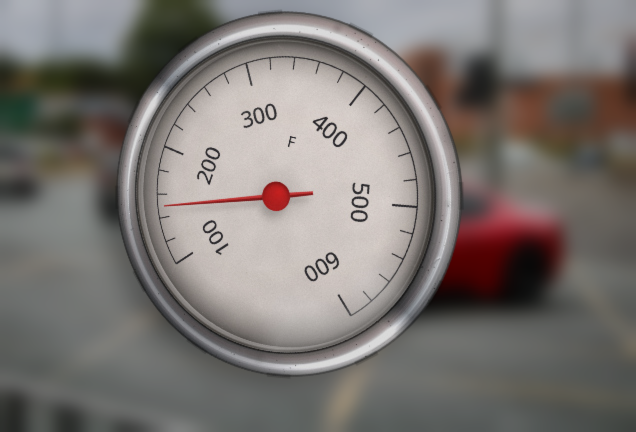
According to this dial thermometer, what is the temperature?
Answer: 150 °F
